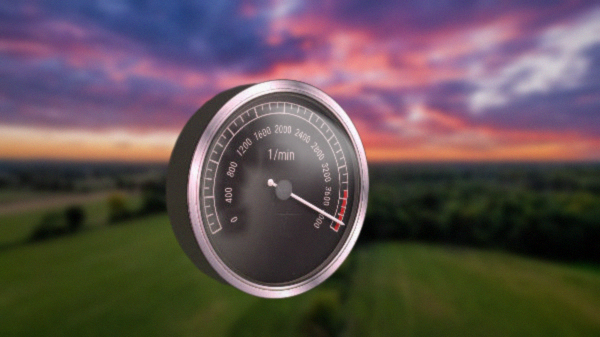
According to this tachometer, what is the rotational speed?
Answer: 3900 rpm
